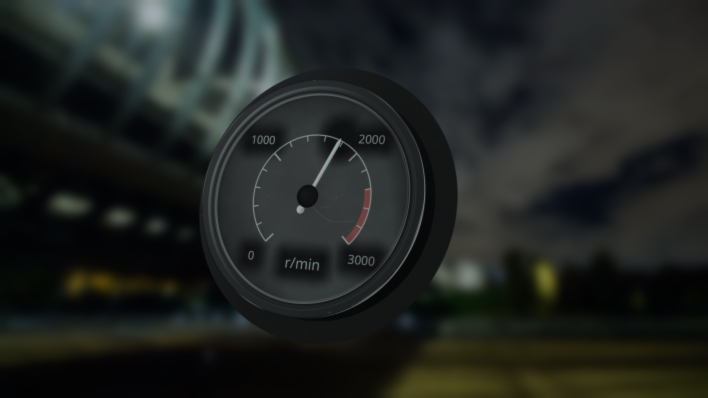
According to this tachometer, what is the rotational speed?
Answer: 1800 rpm
